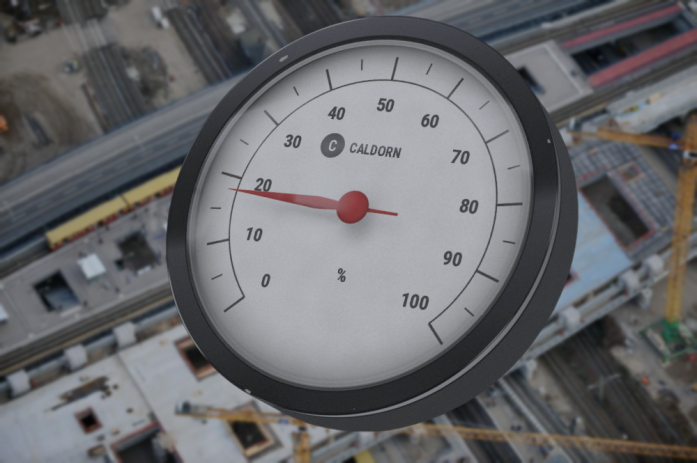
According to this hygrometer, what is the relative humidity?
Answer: 17.5 %
